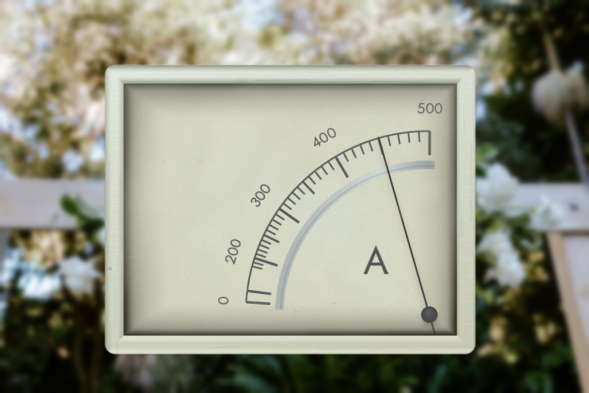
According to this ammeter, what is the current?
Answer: 450 A
